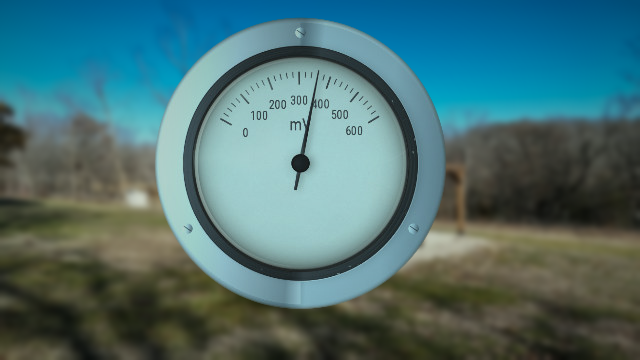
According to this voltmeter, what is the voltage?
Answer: 360 mV
